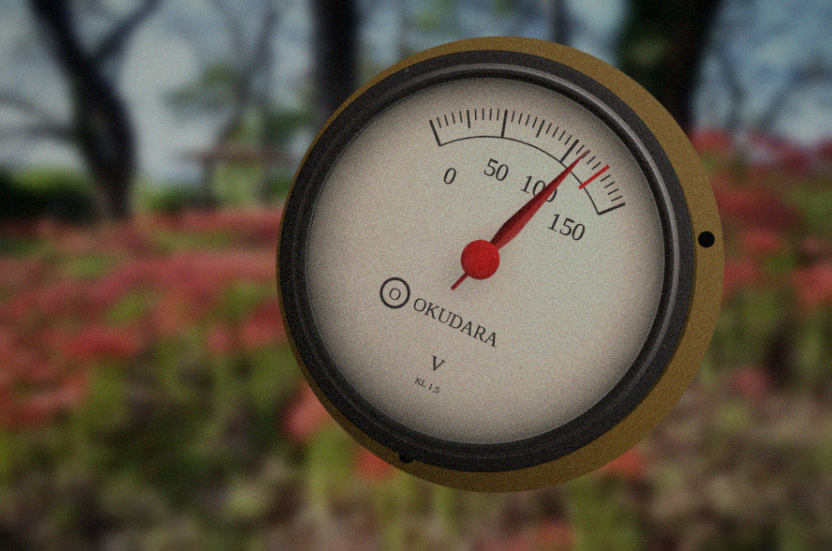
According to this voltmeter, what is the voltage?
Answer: 110 V
